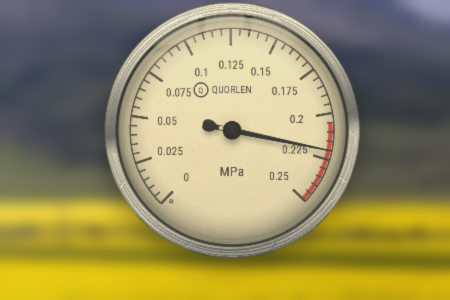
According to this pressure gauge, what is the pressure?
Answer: 0.22 MPa
